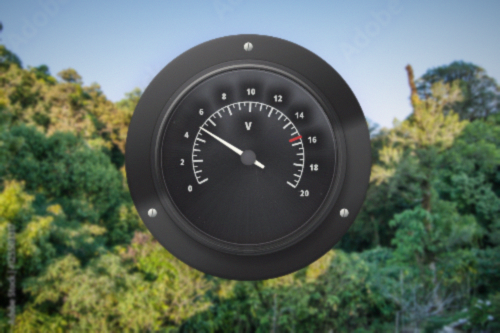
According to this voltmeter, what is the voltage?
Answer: 5 V
